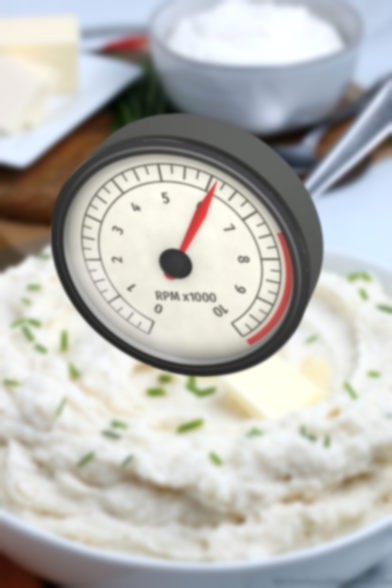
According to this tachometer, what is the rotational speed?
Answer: 6125 rpm
